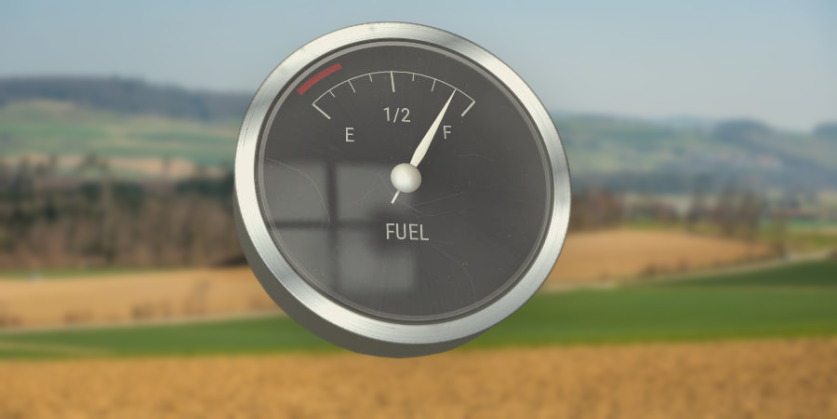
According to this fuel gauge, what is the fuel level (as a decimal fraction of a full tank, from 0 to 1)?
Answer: 0.875
